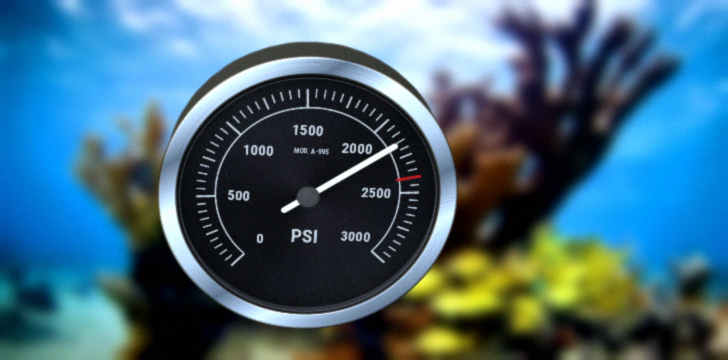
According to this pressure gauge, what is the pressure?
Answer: 2150 psi
